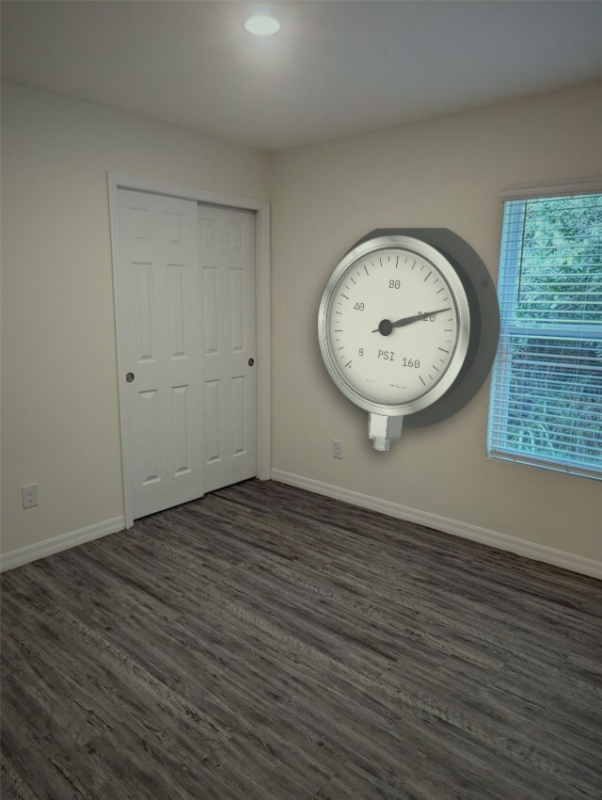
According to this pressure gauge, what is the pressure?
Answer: 120 psi
